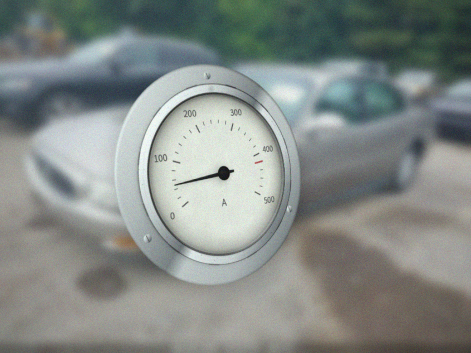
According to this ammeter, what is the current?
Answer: 50 A
